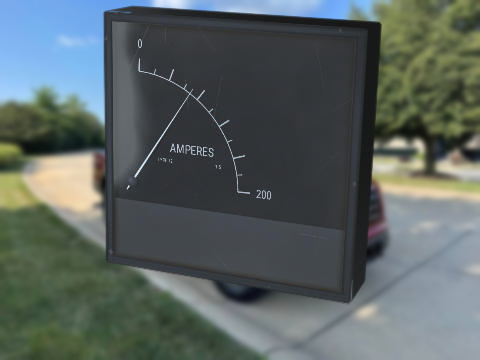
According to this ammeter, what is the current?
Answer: 70 A
